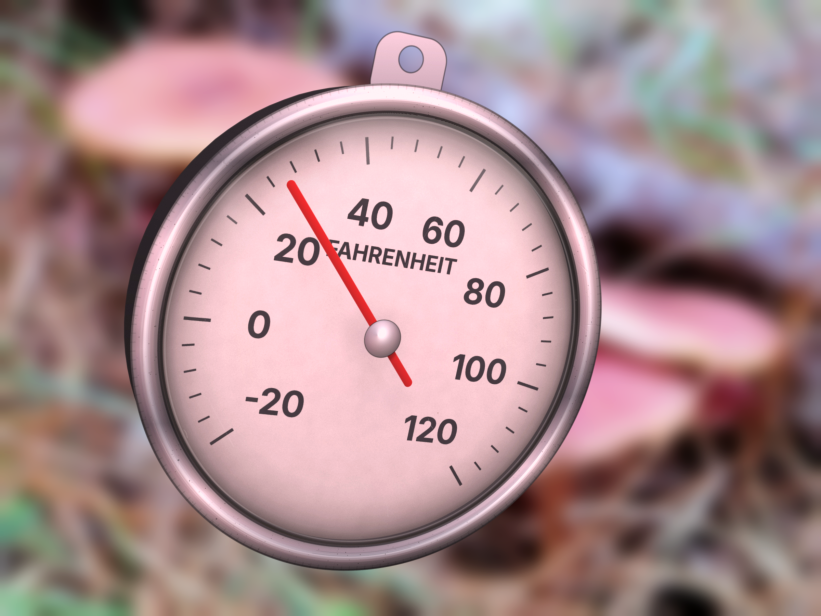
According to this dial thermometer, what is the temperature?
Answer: 26 °F
